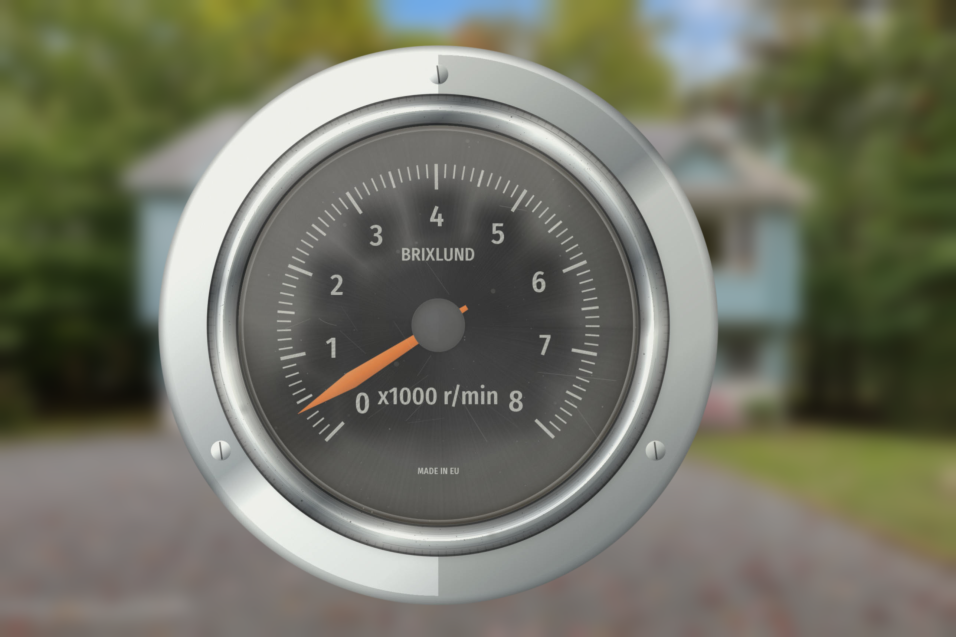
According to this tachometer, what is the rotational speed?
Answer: 400 rpm
